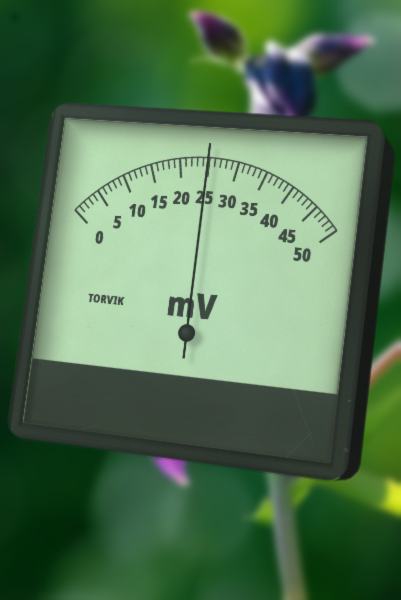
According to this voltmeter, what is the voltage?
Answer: 25 mV
